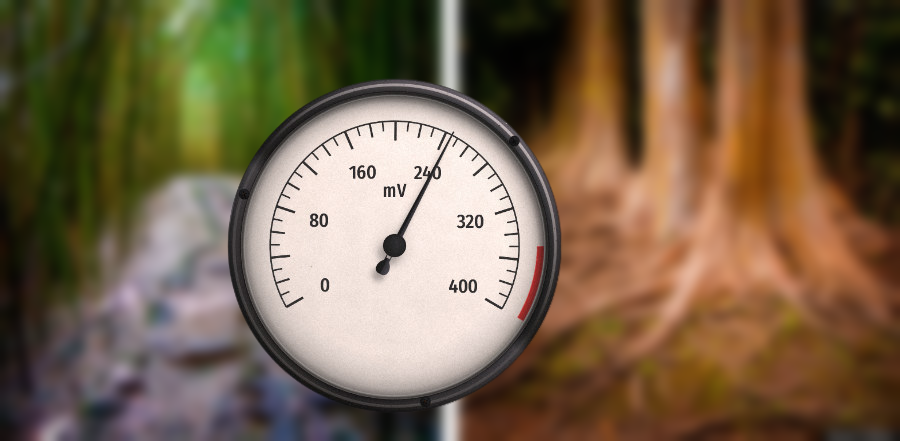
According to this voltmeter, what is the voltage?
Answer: 245 mV
